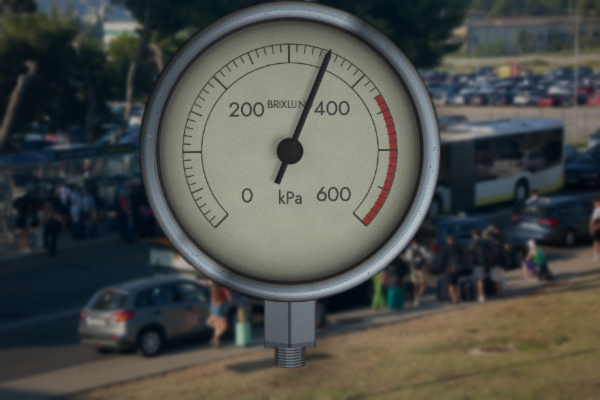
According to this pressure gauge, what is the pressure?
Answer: 350 kPa
